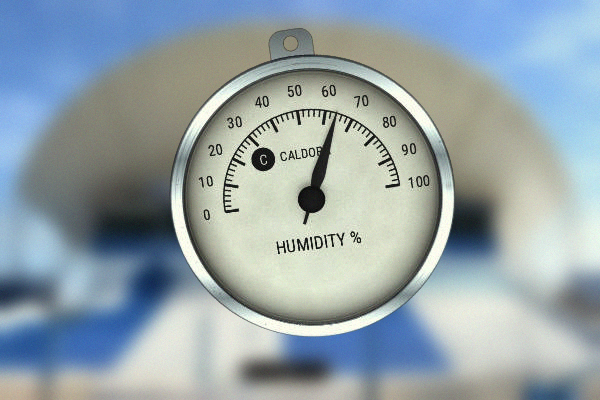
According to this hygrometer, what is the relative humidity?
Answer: 64 %
